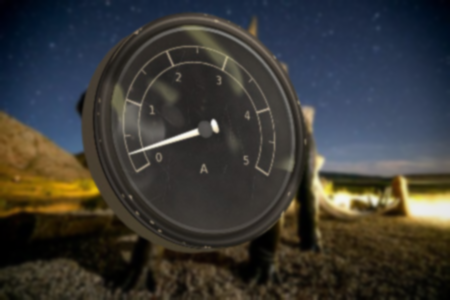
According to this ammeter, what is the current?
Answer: 0.25 A
